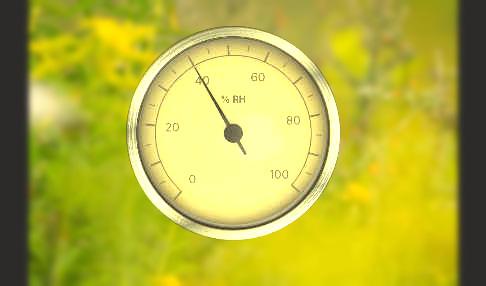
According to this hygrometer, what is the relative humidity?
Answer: 40 %
